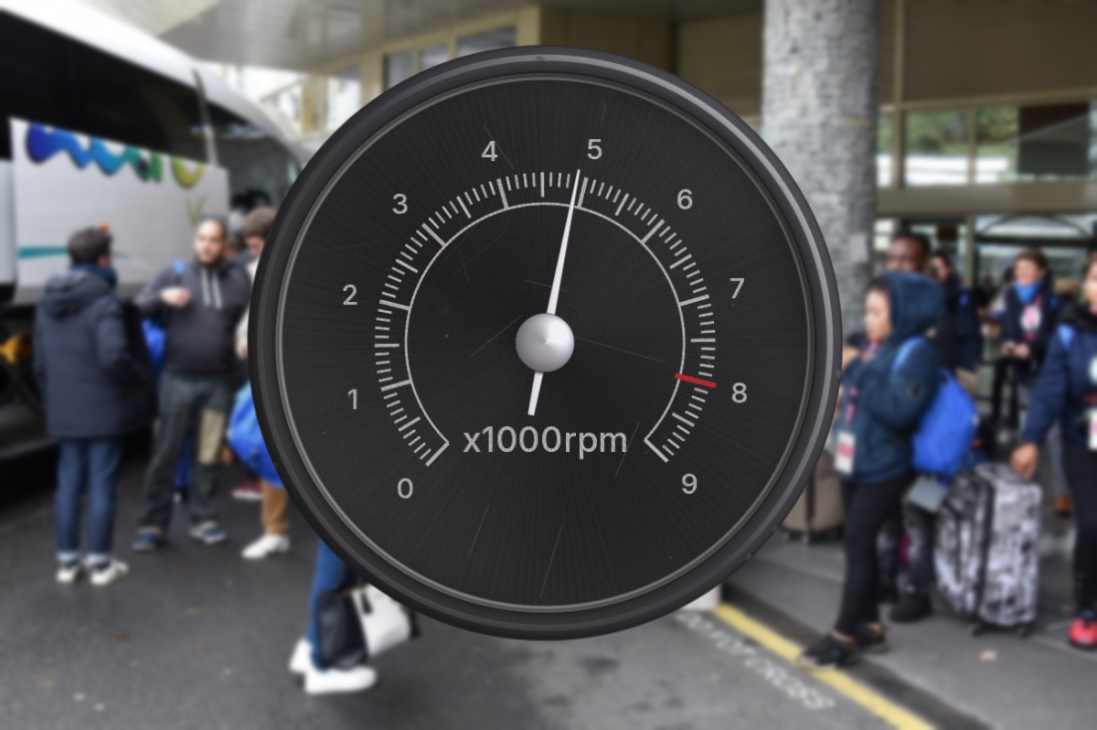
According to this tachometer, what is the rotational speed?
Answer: 4900 rpm
